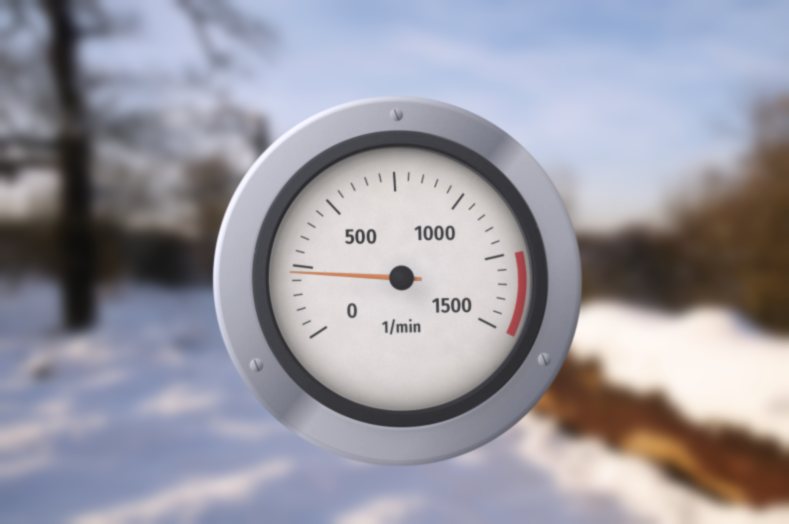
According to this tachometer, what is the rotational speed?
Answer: 225 rpm
